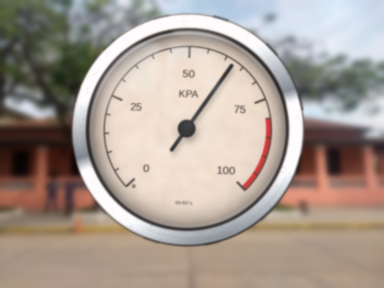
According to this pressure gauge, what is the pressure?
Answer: 62.5 kPa
